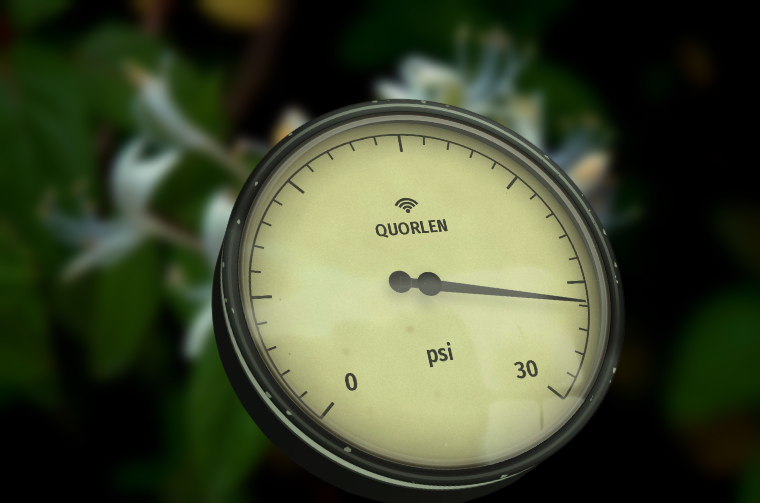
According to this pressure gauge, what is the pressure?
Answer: 26 psi
